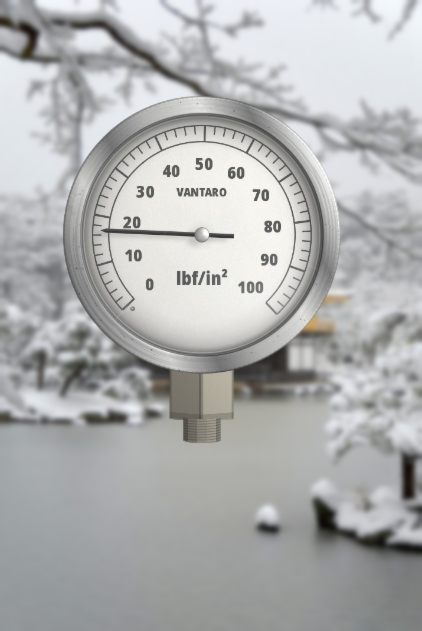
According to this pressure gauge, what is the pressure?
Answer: 17 psi
